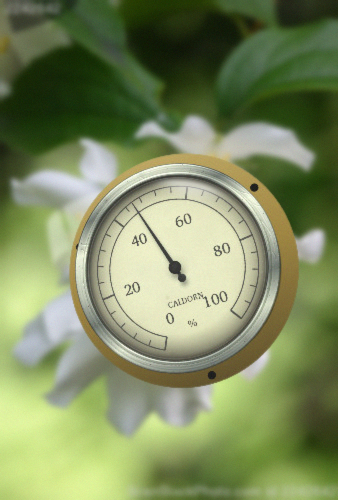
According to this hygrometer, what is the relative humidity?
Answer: 46 %
